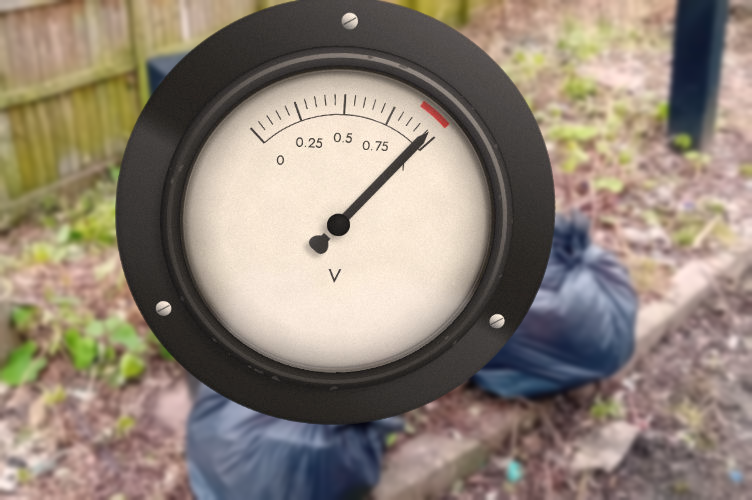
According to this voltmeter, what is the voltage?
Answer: 0.95 V
